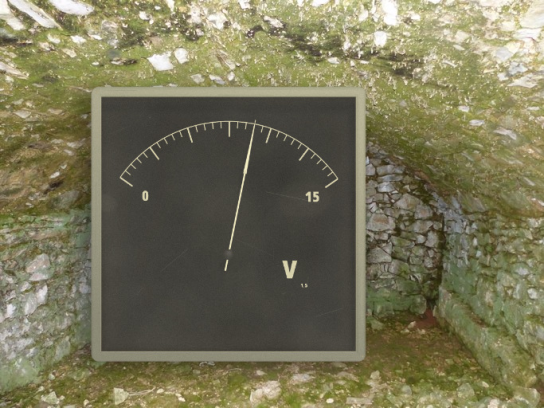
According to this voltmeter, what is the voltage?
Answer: 9 V
